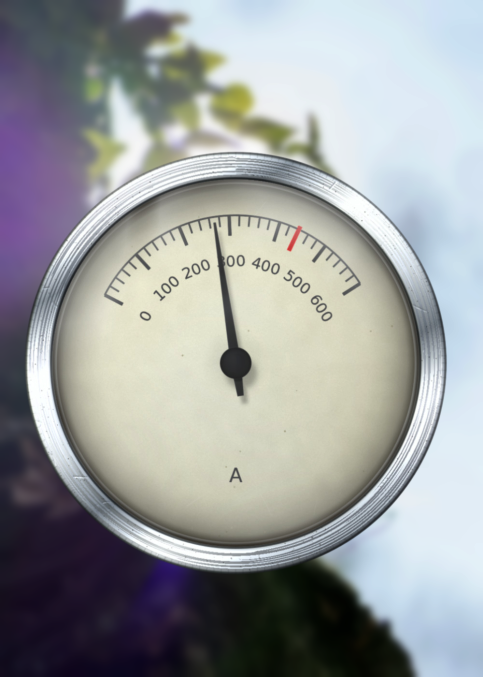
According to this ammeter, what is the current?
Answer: 270 A
